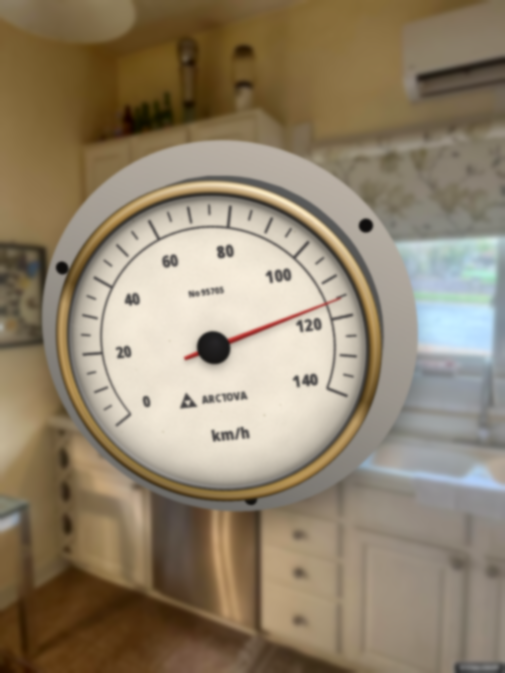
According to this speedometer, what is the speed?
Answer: 115 km/h
